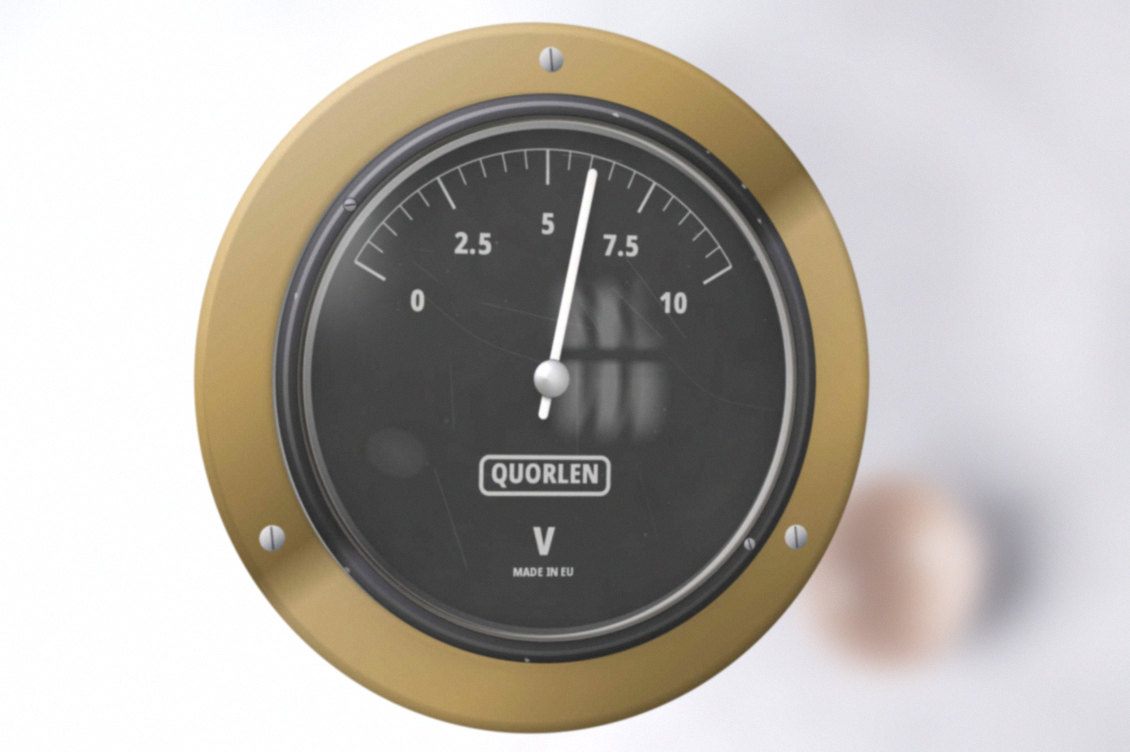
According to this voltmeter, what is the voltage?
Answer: 6 V
